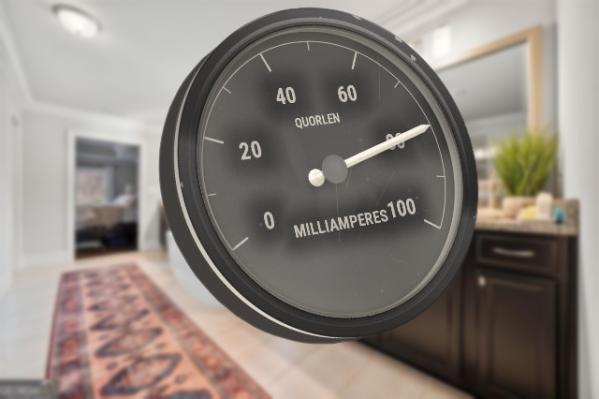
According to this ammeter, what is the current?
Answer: 80 mA
